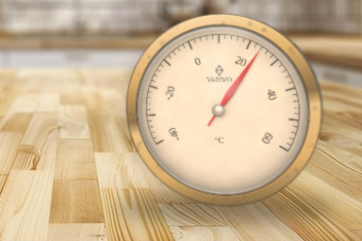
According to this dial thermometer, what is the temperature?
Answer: 24 °C
